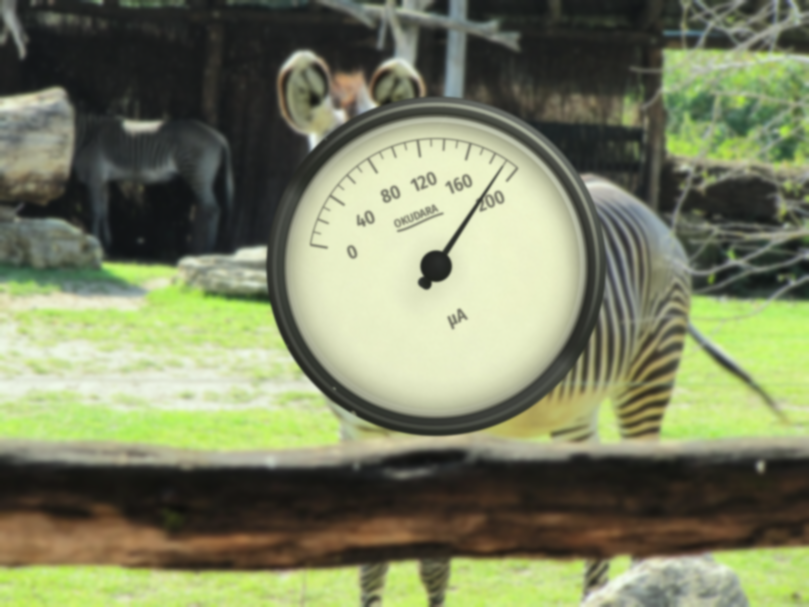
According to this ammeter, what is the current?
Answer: 190 µA
